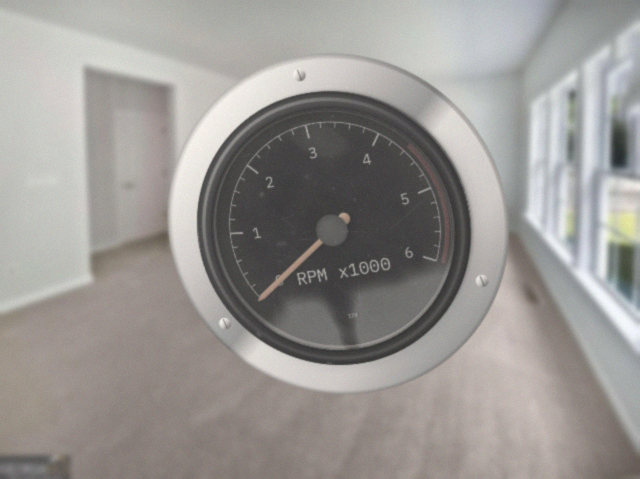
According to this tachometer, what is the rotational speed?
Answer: 0 rpm
